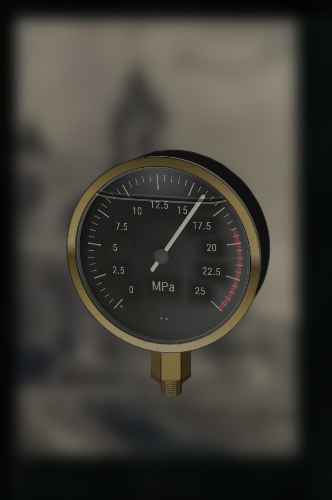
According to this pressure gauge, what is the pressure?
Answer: 16 MPa
